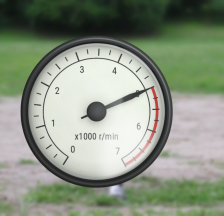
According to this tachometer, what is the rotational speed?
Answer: 5000 rpm
